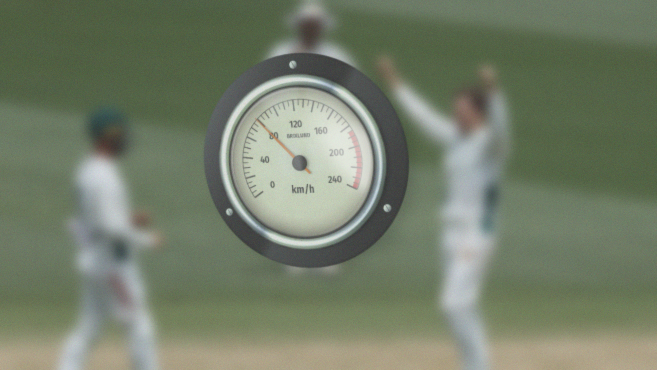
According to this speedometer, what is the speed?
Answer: 80 km/h
